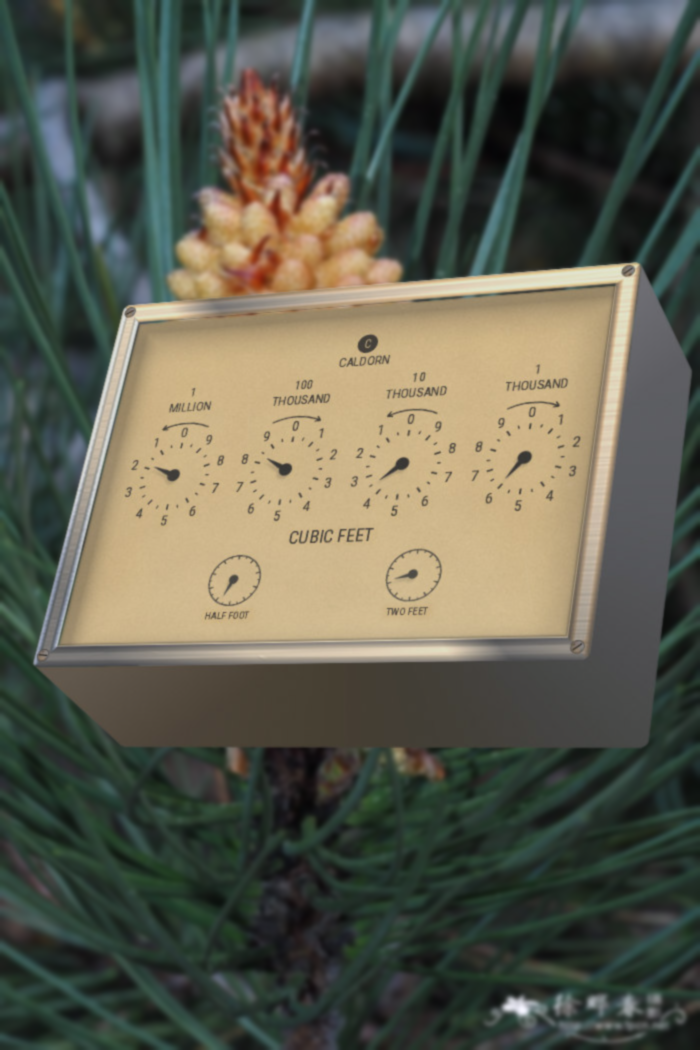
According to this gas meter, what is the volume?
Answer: 183600 ft³
